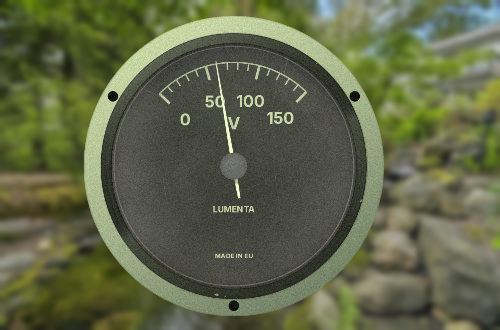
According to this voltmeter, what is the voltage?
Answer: 60 V
